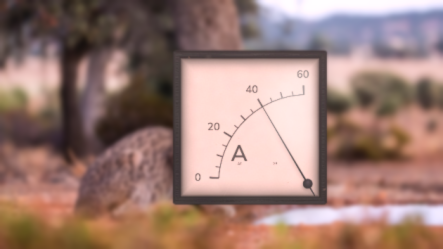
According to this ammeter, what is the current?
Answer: 40 A
